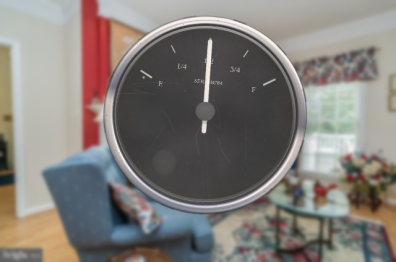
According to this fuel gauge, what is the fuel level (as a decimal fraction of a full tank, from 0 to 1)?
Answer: 0.5
